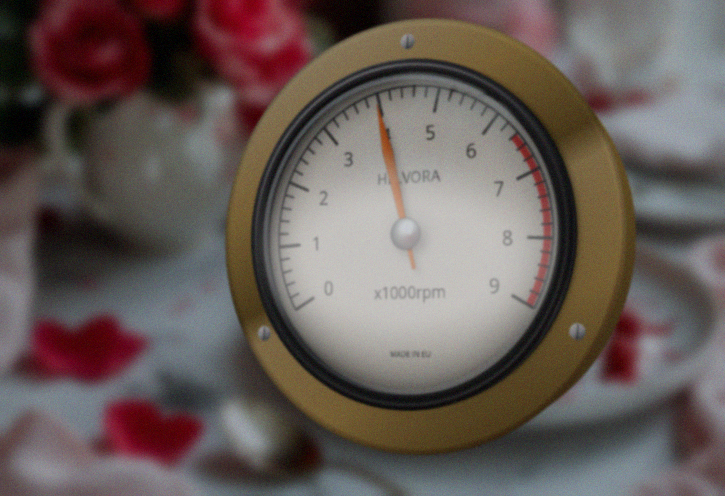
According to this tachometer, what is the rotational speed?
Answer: 4000 rpm
